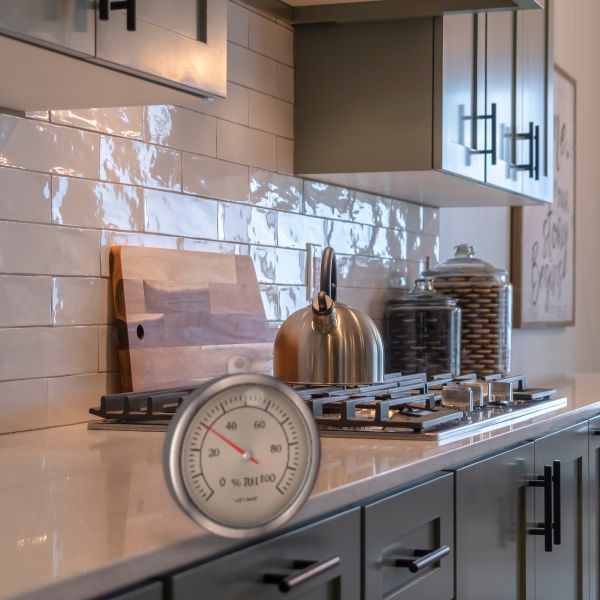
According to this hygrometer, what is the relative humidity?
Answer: 30 %
